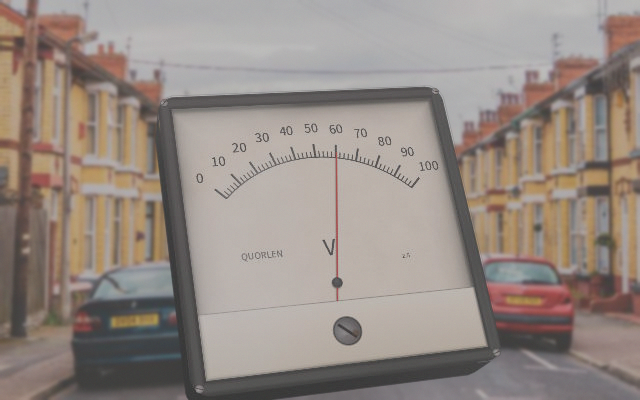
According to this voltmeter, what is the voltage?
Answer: 60 V
